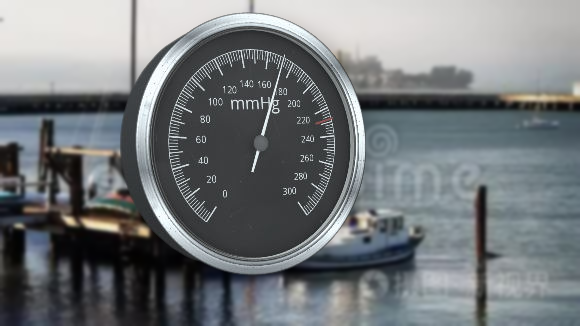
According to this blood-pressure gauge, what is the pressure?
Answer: 170 mmHg
